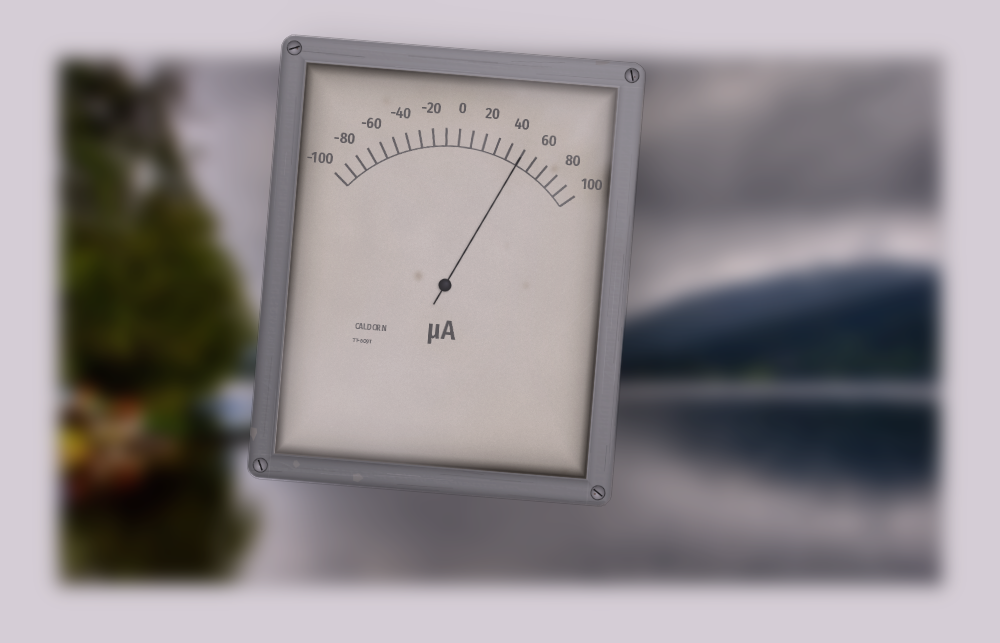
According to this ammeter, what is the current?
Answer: 50 µA
